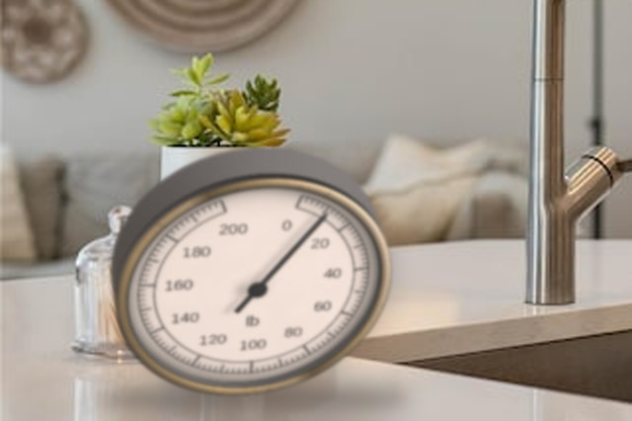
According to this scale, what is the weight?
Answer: 10 lb
